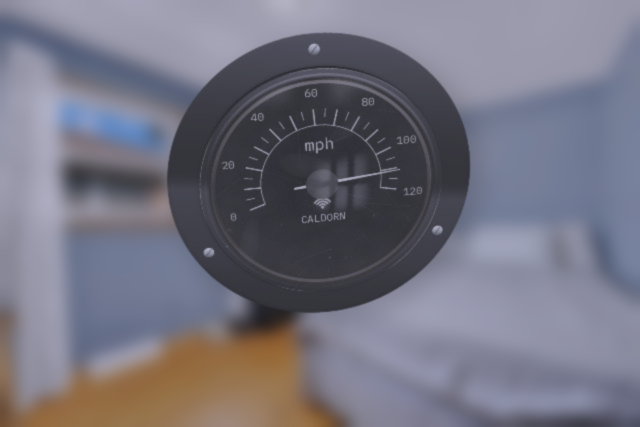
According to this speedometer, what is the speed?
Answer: 110 mph
